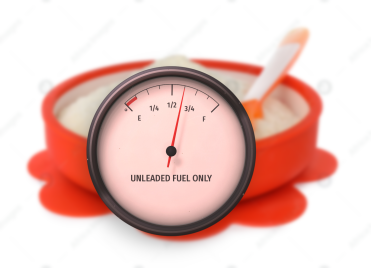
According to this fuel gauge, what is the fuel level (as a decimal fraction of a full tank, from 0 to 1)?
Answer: 0.625
